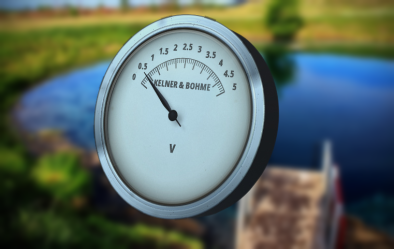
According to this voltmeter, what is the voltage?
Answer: 0.5 V
